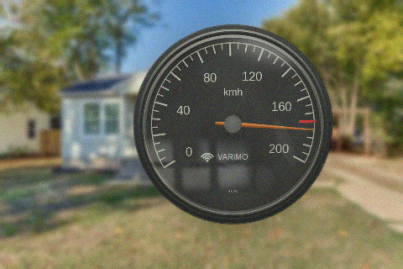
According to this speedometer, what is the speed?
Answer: 180 km/h
